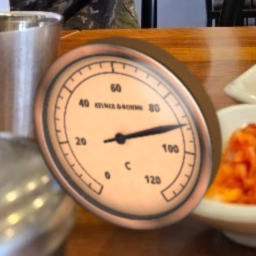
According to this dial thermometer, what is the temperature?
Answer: 90 °C
